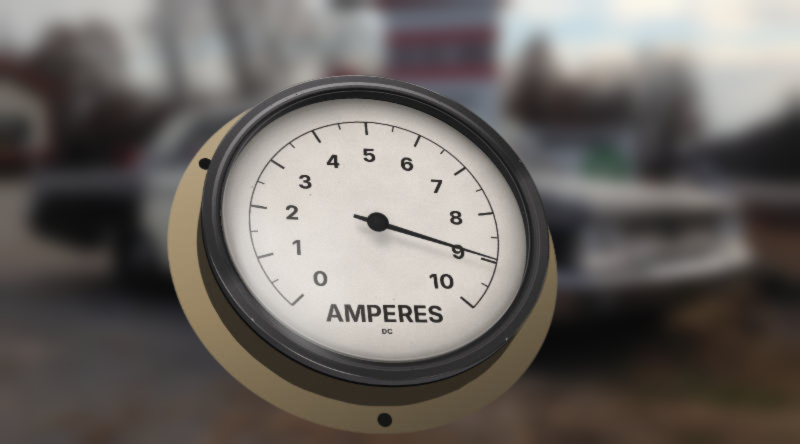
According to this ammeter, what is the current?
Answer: 9 A
